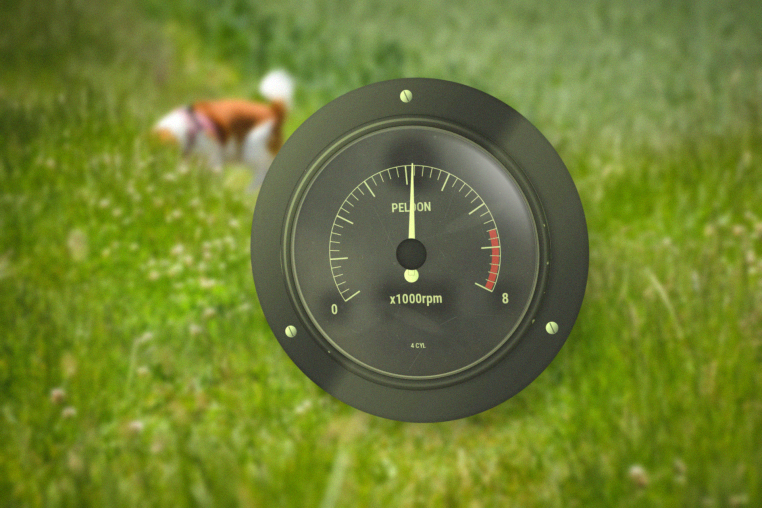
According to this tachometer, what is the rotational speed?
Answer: 4200 rpm
